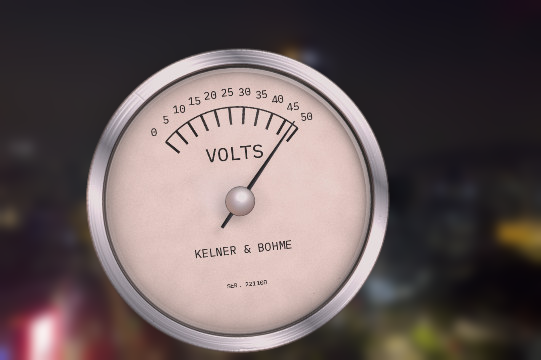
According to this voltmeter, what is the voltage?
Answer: 47.5 V
